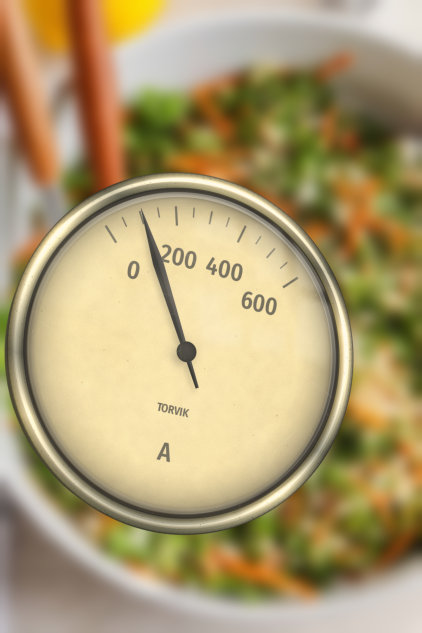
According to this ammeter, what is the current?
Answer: 100 A
